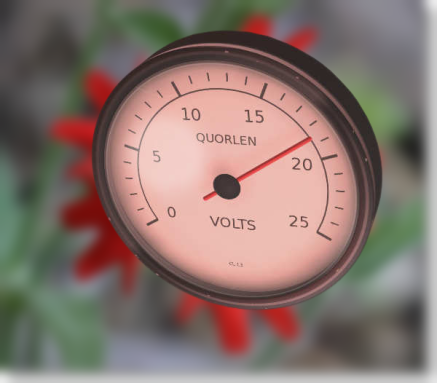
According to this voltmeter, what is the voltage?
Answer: 18.5 V
